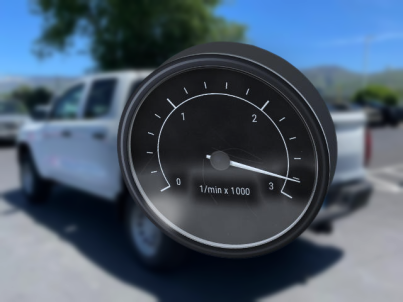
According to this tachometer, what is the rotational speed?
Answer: 2800 rpm
